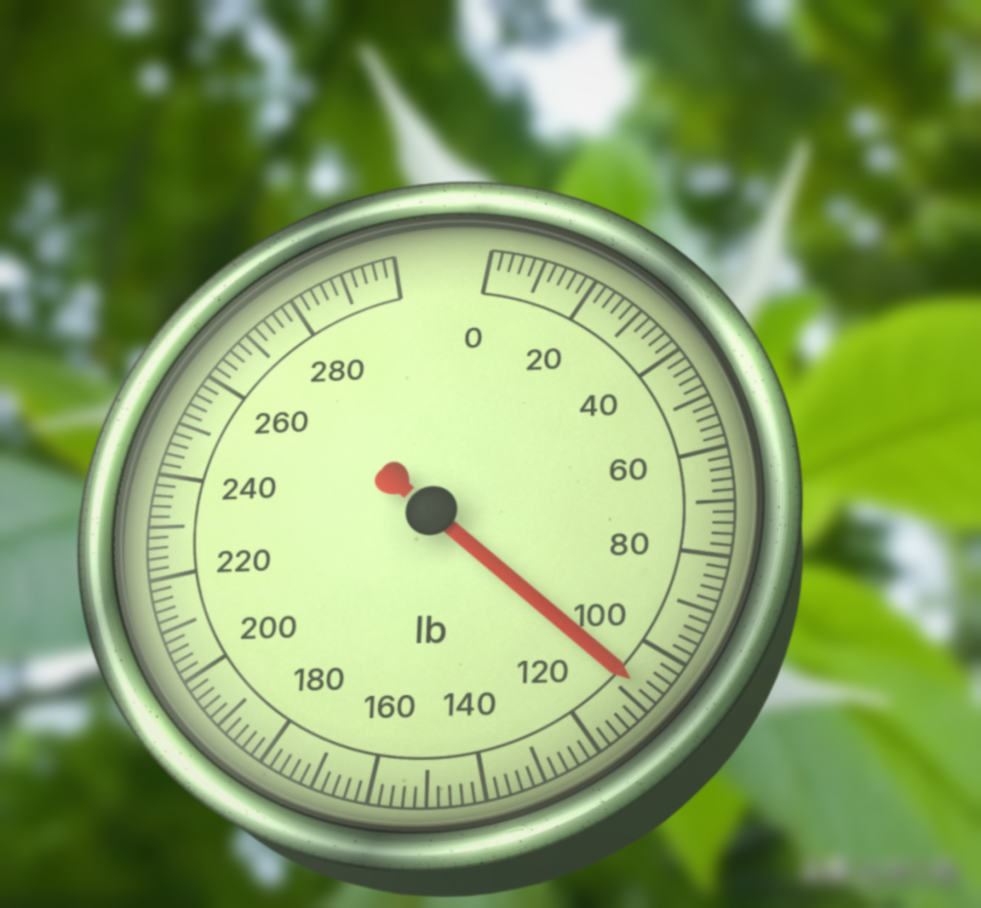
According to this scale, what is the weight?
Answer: 108 lb
